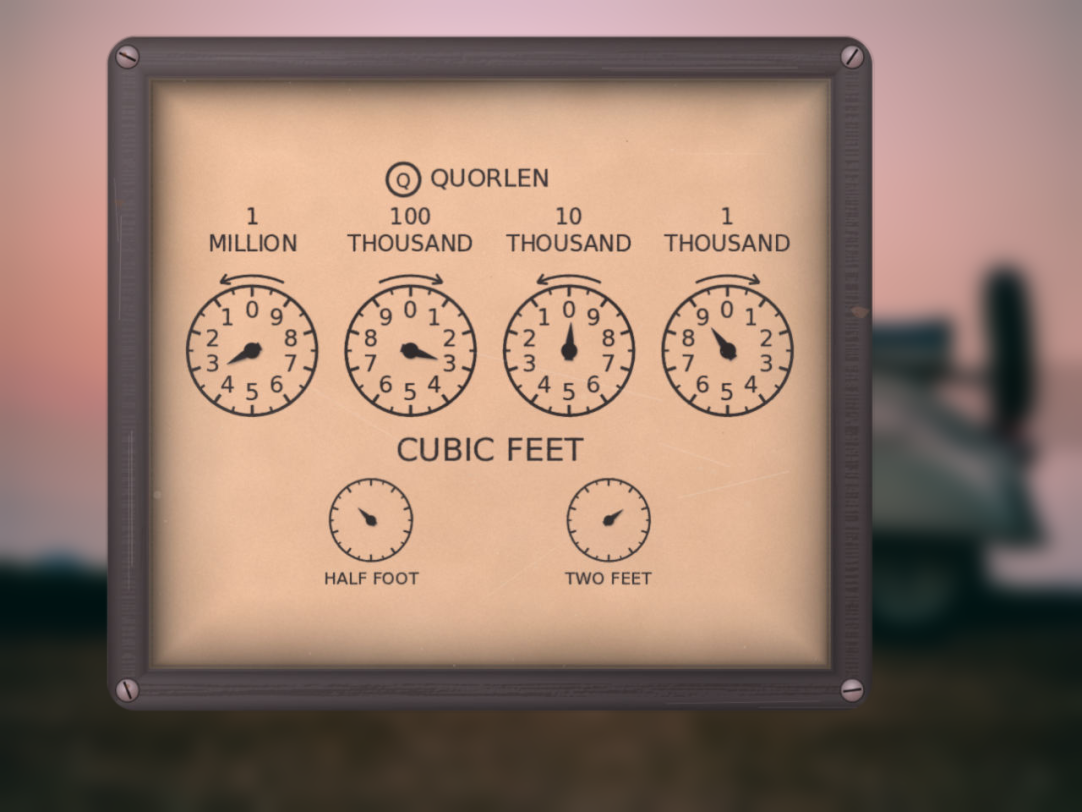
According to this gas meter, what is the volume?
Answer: 329900 ft³
